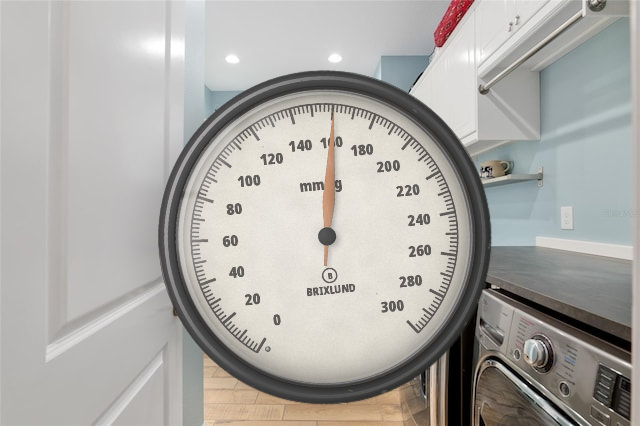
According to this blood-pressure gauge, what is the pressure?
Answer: 160 mmHg
